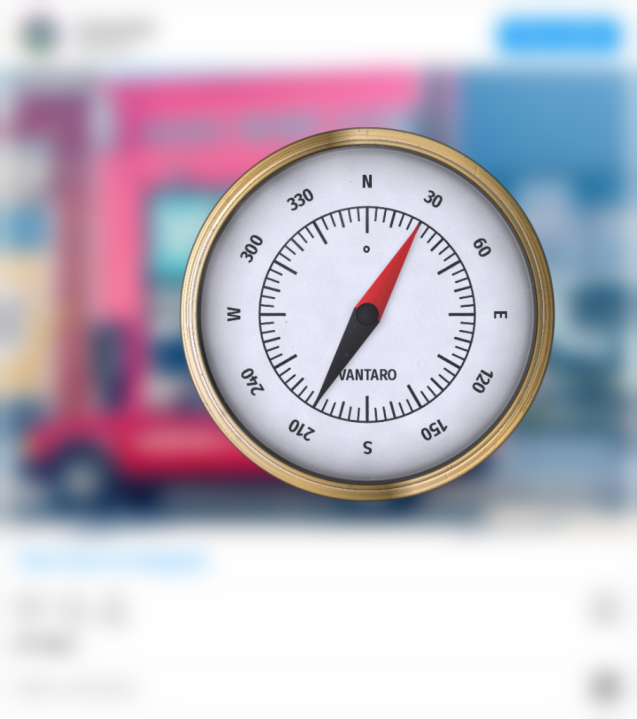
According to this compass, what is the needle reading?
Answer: 30 °
